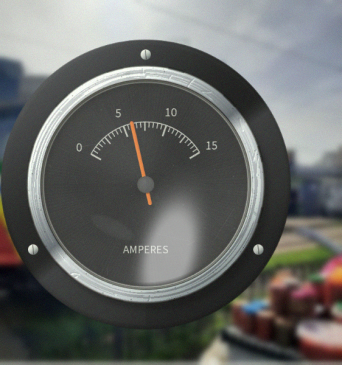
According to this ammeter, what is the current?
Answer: 6 A
